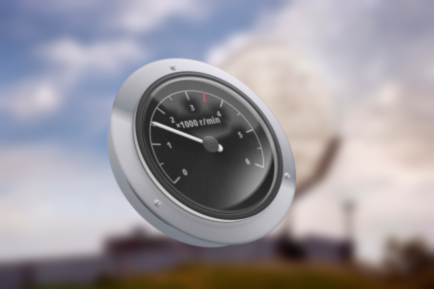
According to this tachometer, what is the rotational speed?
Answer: 1500 rpm
